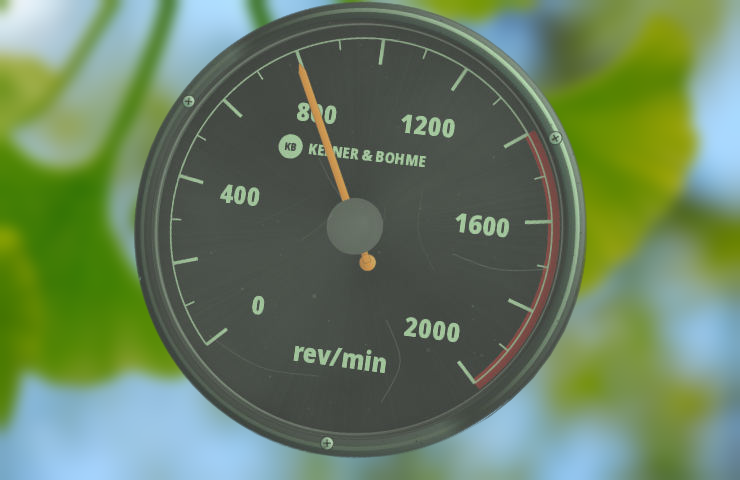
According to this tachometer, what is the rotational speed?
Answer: 800 rpm
